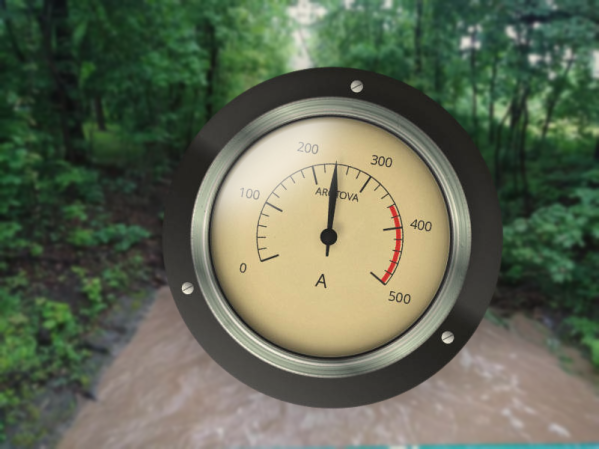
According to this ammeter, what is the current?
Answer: 240 A
